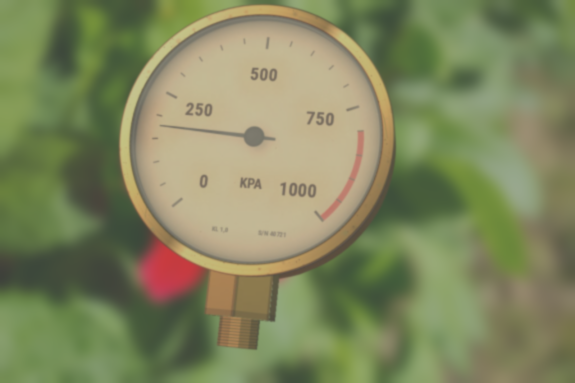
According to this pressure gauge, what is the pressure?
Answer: 175 kPa
